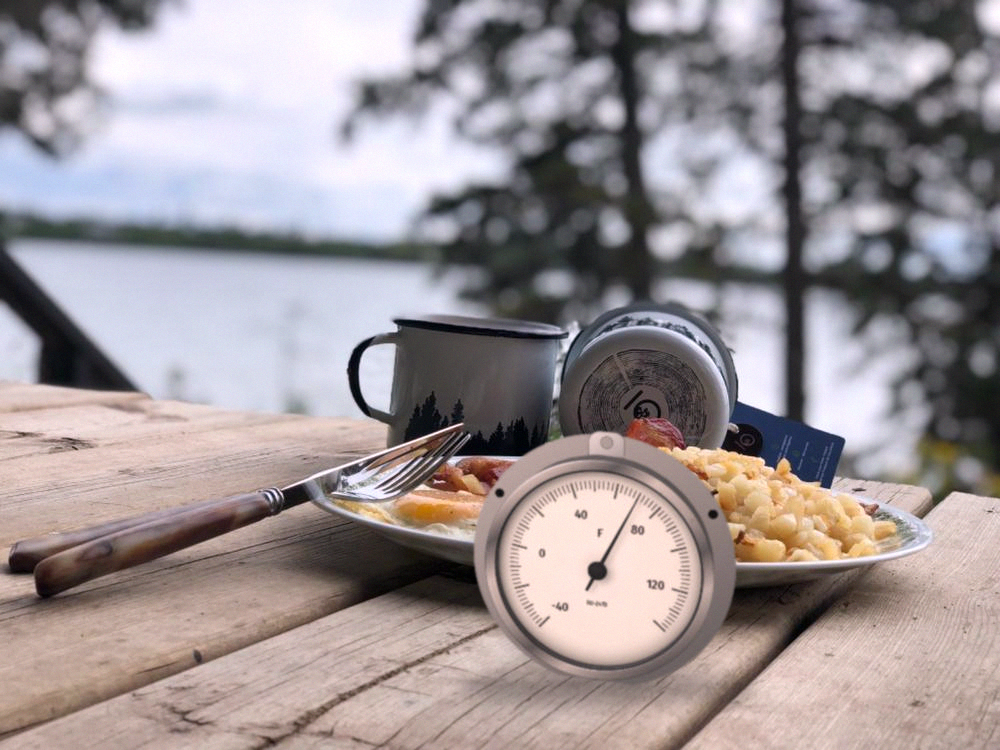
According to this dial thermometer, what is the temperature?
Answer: 70 °F
